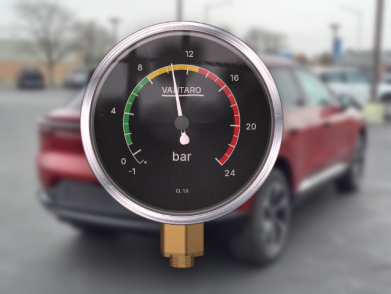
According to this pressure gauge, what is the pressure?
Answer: 10.5 bar
